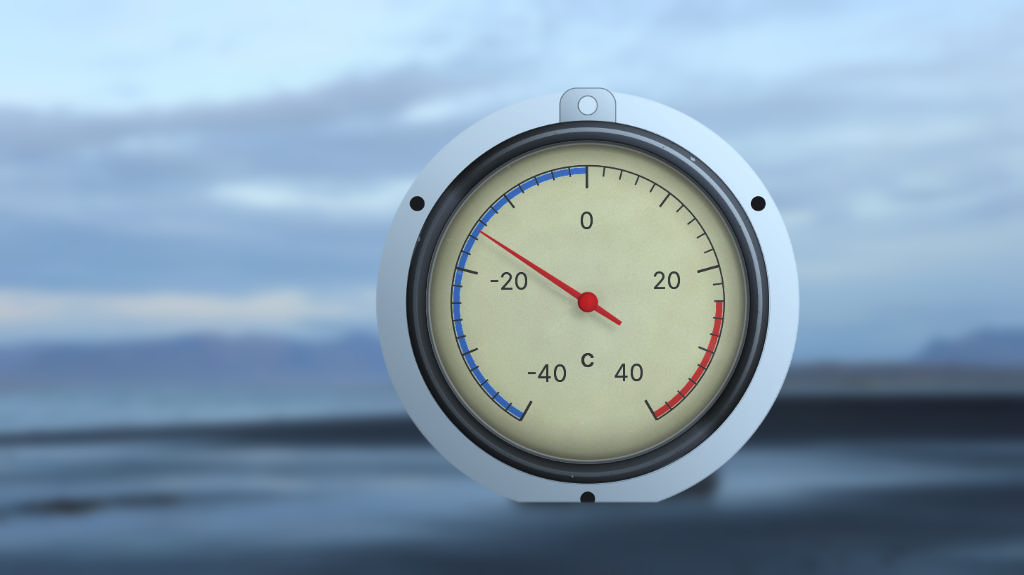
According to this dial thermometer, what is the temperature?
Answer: -15 °C
